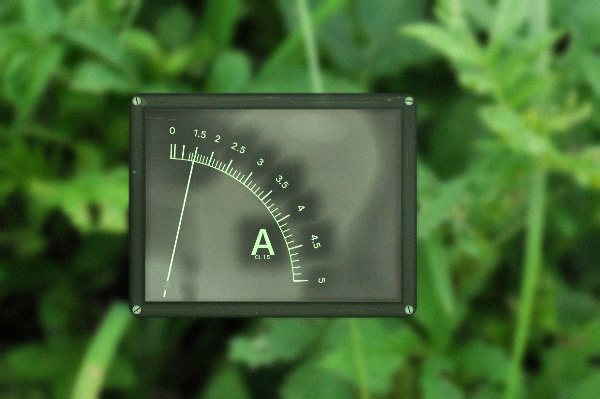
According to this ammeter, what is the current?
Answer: 1.5 A
